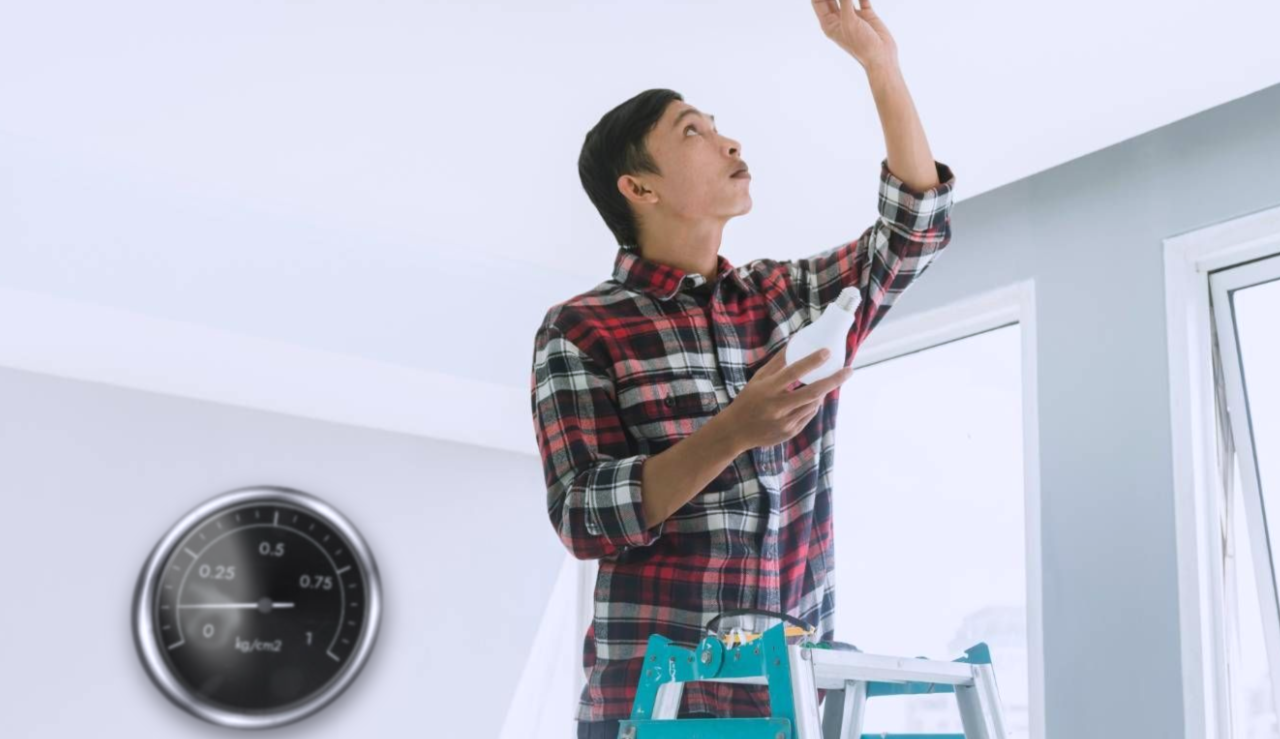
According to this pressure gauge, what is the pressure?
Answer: 0.1 kg/cm²
